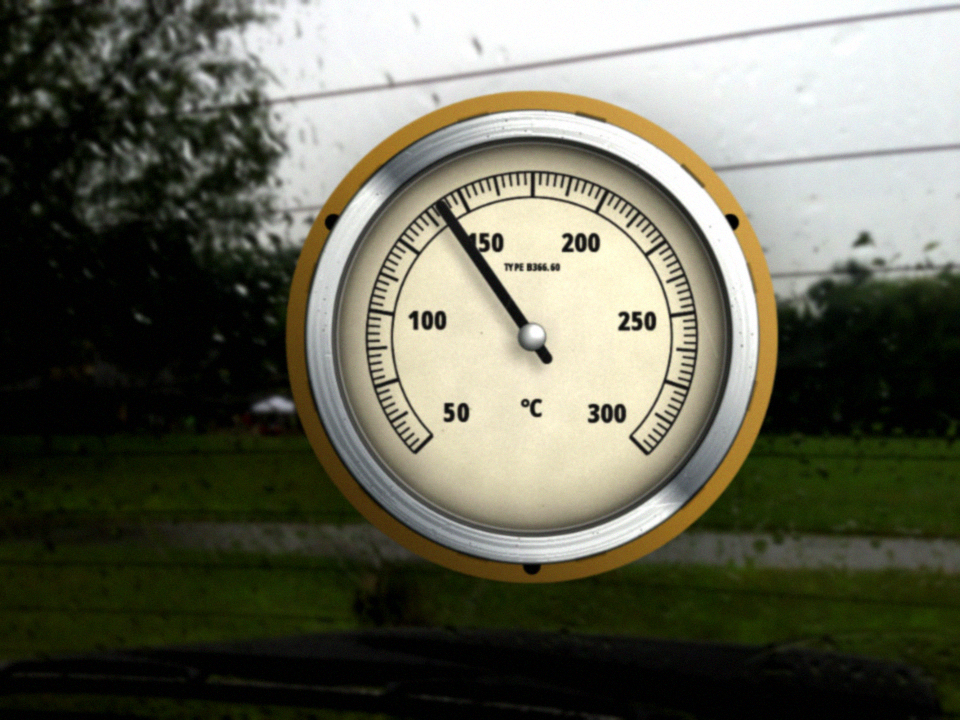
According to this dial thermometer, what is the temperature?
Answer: 142.5 °C
